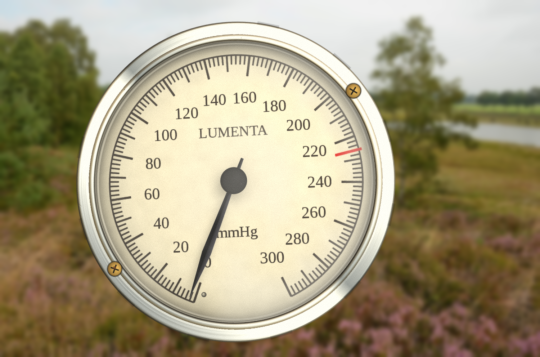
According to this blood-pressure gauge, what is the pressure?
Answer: 2 mmHg
